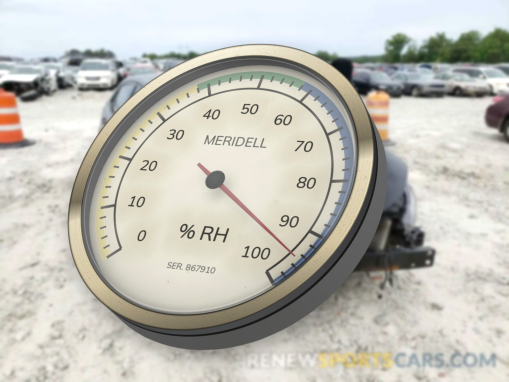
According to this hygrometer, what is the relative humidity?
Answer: 95 %
